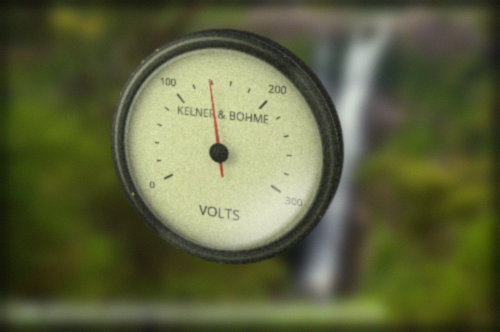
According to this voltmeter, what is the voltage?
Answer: 140 V
